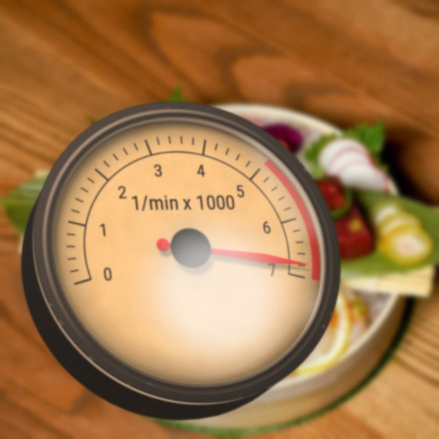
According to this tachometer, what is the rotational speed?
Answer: 6800 rpm
